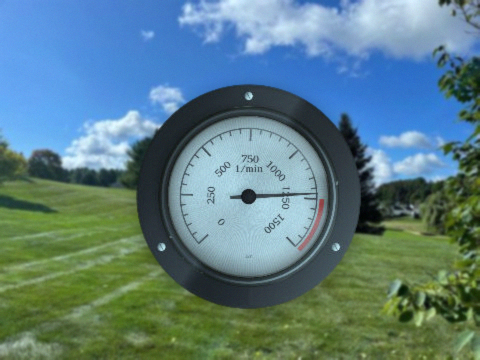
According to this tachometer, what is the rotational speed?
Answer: 1225 rpm
